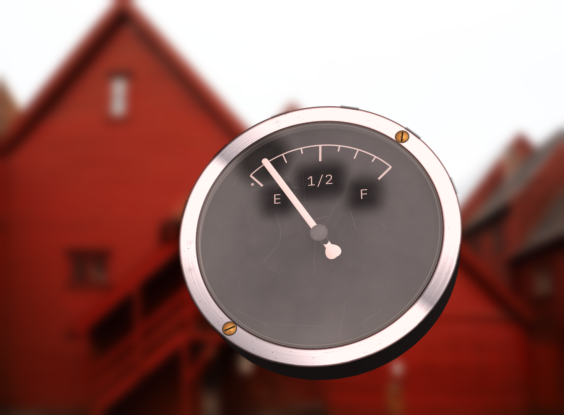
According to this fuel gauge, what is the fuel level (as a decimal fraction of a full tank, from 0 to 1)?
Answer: 0.125
